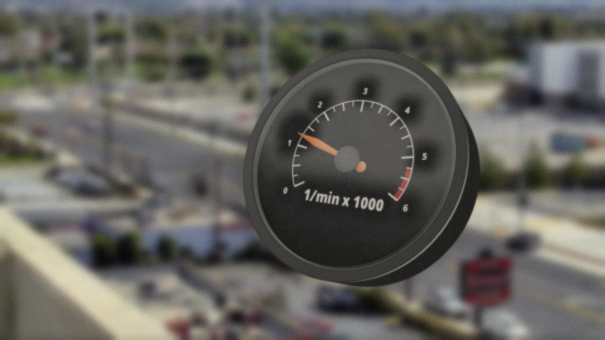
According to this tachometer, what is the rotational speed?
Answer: 1250 rpm
